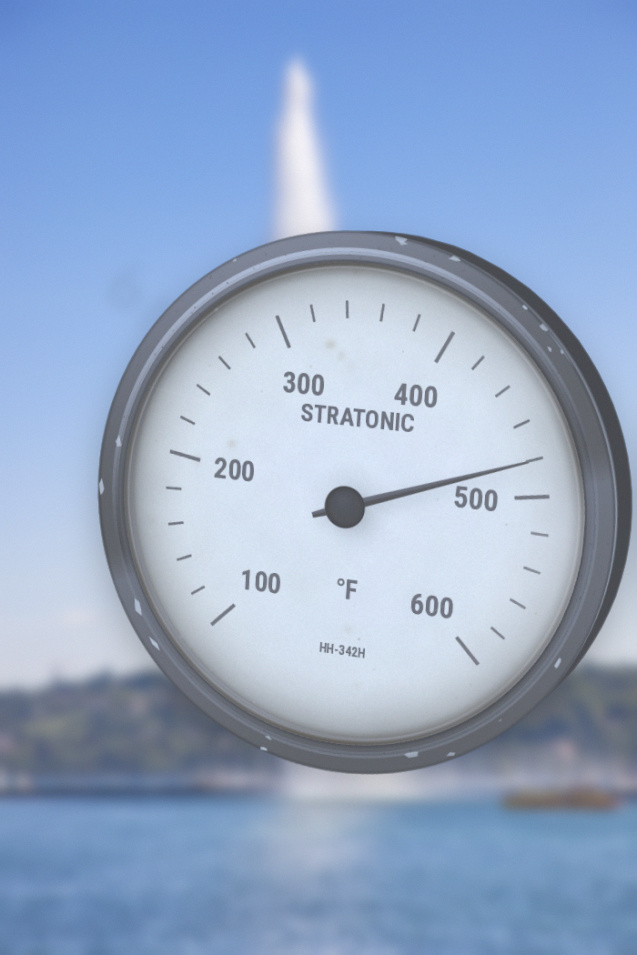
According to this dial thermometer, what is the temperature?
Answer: 480 °F
